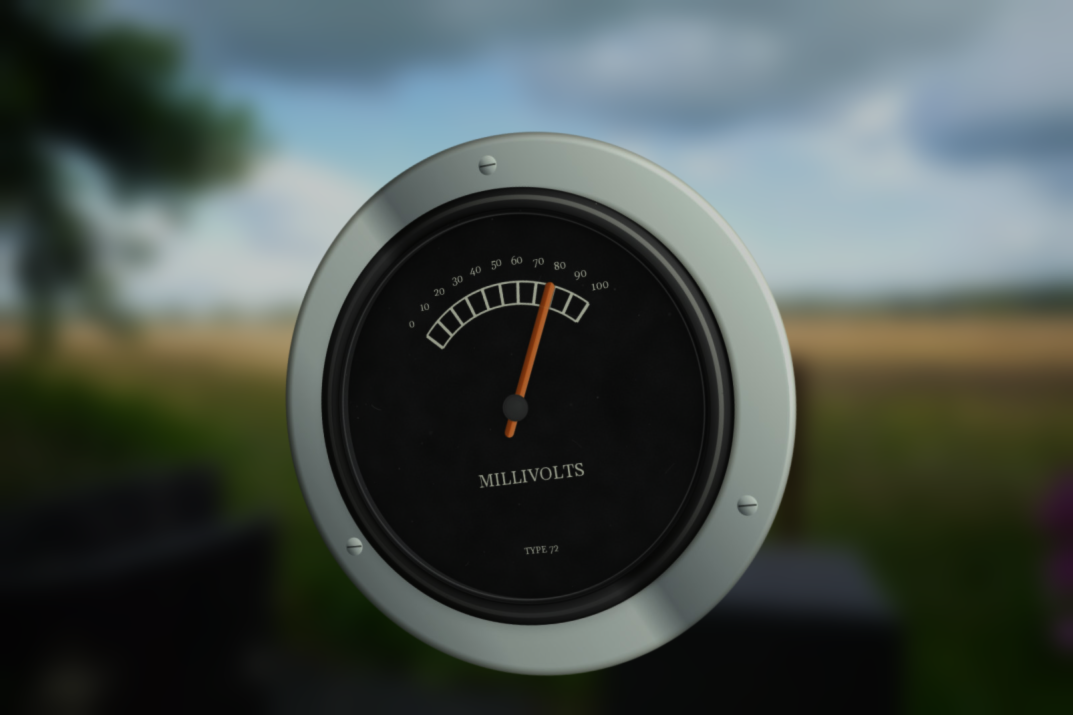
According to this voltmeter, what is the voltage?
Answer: 80 mV
